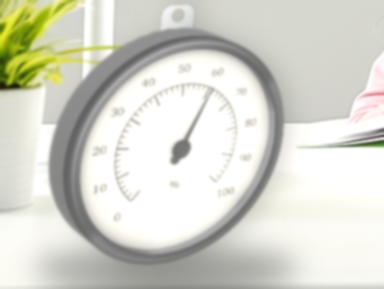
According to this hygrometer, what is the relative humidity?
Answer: 60 %
